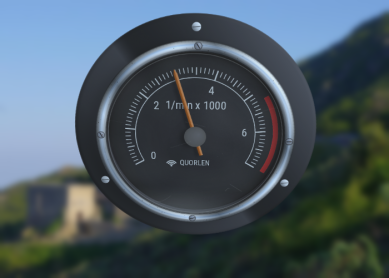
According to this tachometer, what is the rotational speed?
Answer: 3000 rpm
